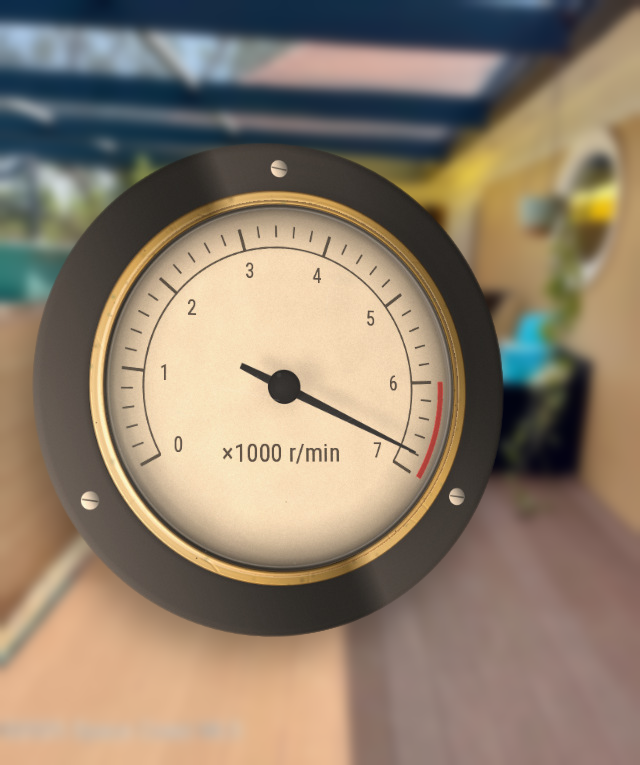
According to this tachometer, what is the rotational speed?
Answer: 6800 rpm
